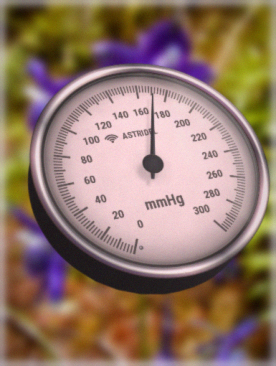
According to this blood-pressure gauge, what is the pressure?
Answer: 170 mmHg
